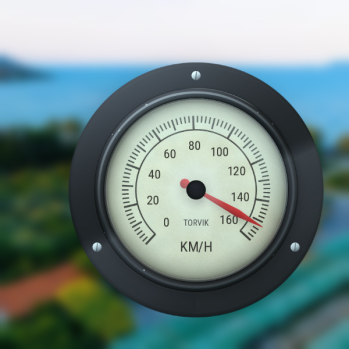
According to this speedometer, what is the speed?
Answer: 152 km/h
